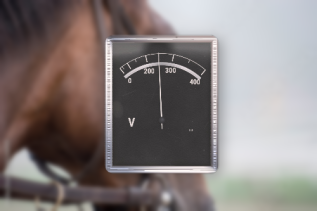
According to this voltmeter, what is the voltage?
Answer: 250 V
